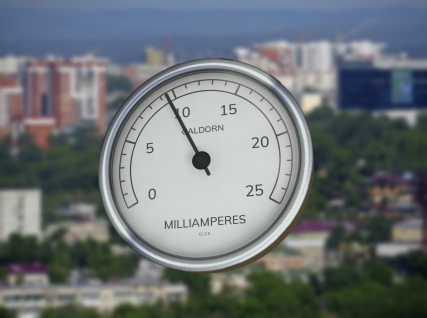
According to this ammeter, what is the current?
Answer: 9.5 mA
